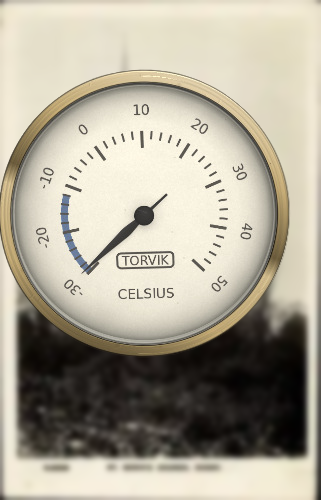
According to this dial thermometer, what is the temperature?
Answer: -29 °C
